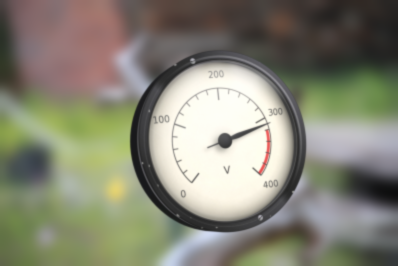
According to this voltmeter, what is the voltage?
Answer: 310 V
